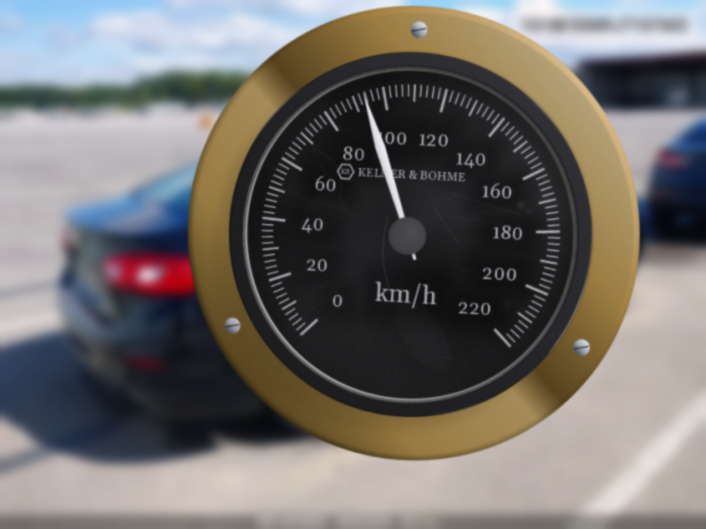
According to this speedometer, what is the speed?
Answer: 94 km/h
